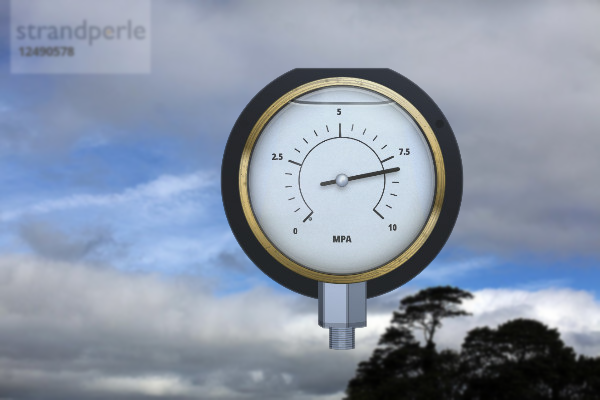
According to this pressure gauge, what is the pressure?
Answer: 8 MPa
